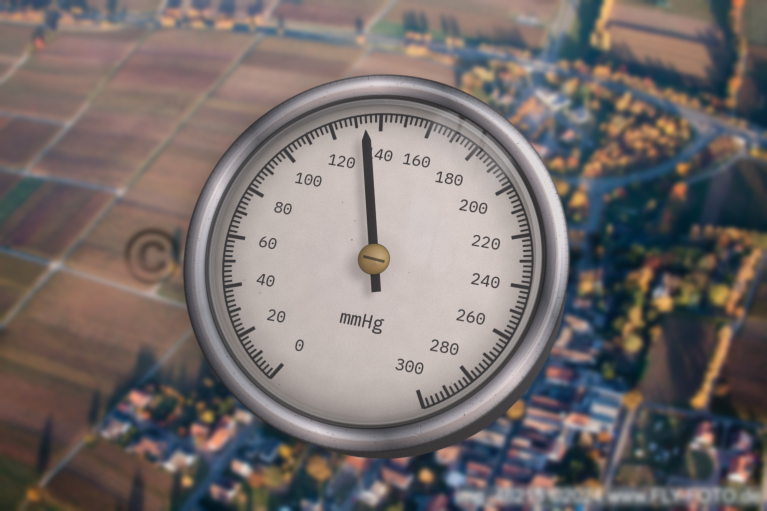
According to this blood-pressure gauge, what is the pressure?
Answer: 134 mmHg
